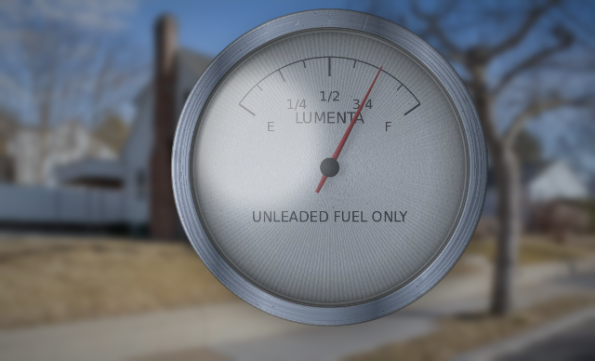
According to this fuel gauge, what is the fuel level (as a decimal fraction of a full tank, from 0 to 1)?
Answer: 0.75
